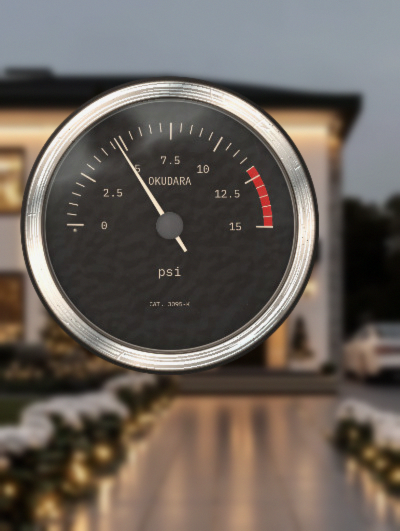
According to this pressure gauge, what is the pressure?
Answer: 4.75 psi
